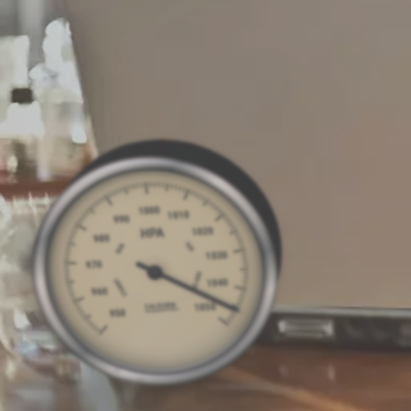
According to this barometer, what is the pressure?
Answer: 1045 hPa
